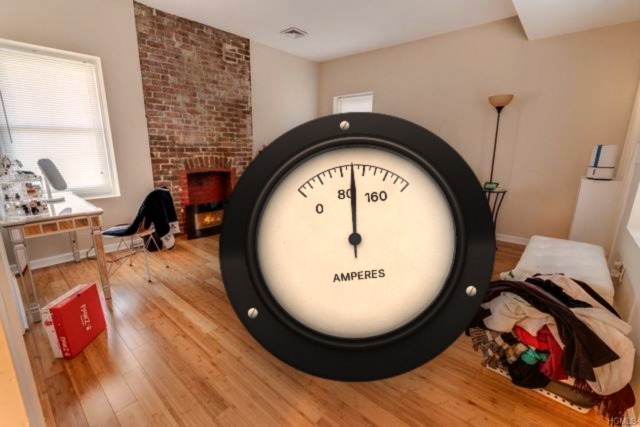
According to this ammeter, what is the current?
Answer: 100 A
